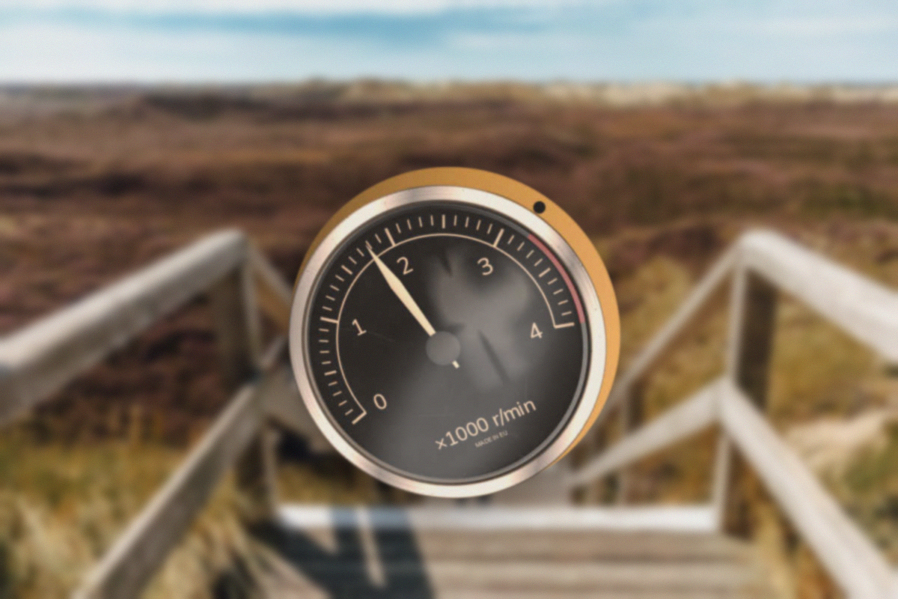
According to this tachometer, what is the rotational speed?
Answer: 1800 rpm
